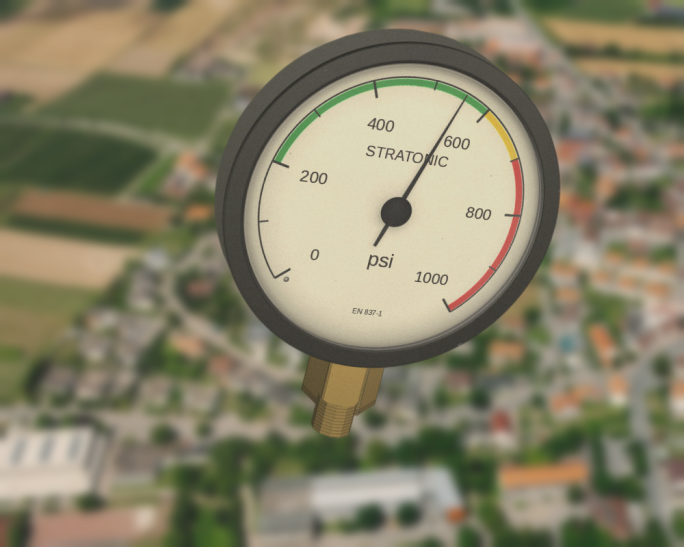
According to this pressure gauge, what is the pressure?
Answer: 550 psi
